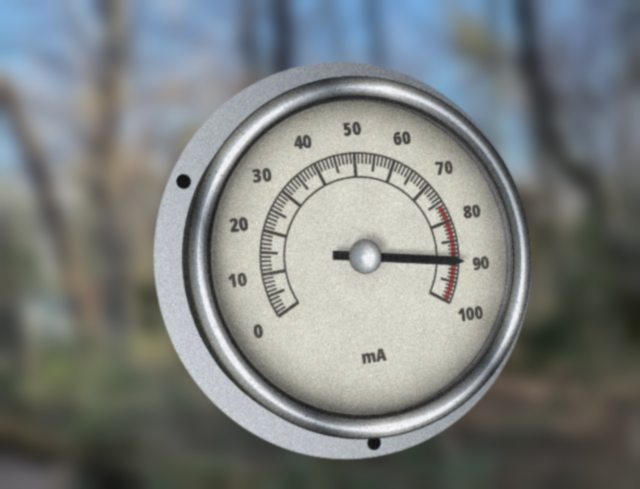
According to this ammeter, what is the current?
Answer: 90 mA
